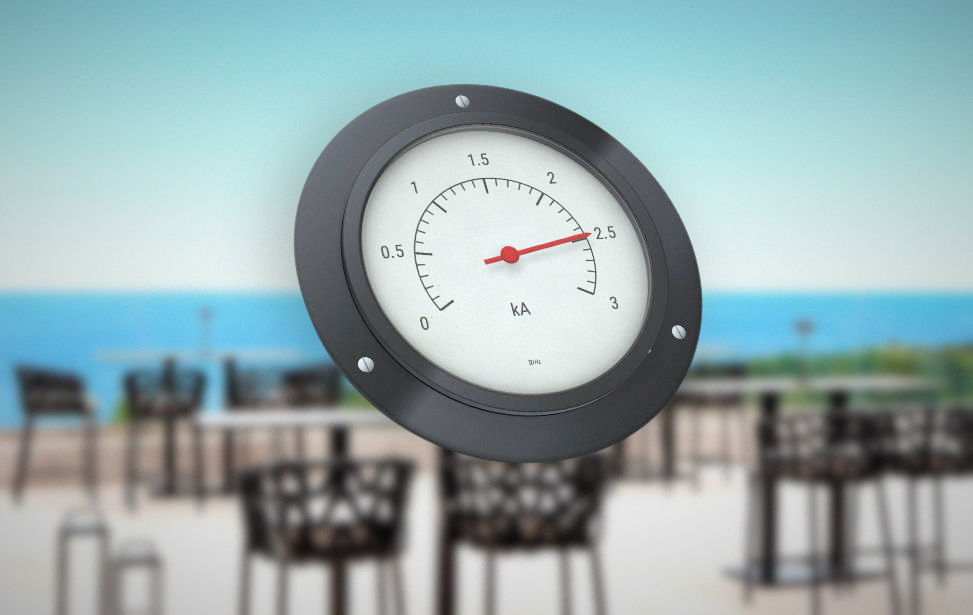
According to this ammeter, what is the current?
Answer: 2.5 kA
